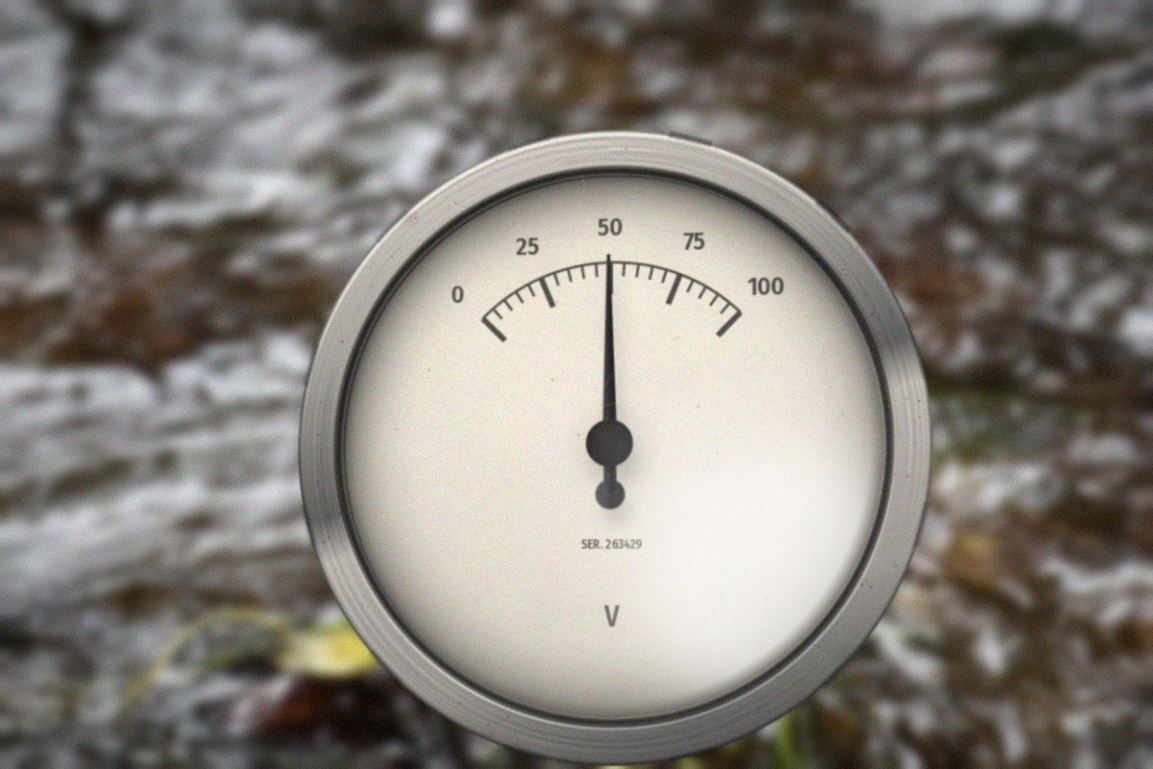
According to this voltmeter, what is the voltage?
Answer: 50 V
